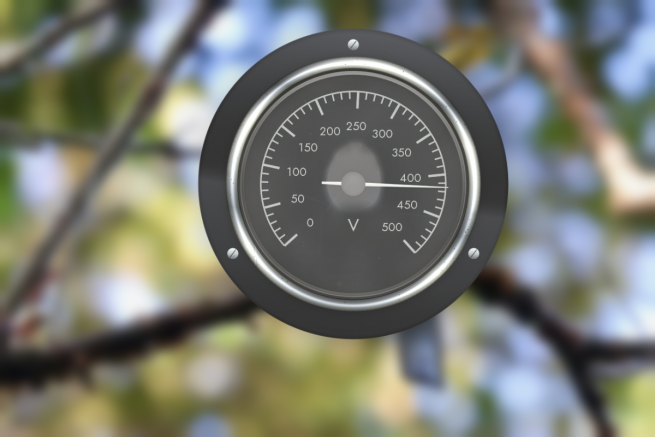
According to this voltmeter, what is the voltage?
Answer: 415 V
